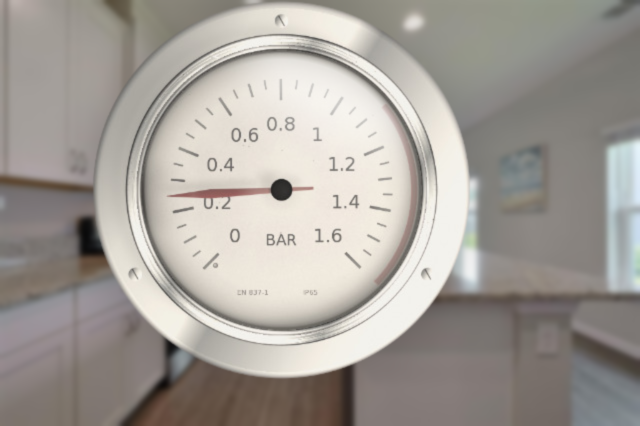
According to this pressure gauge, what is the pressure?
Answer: 0.25 bar
